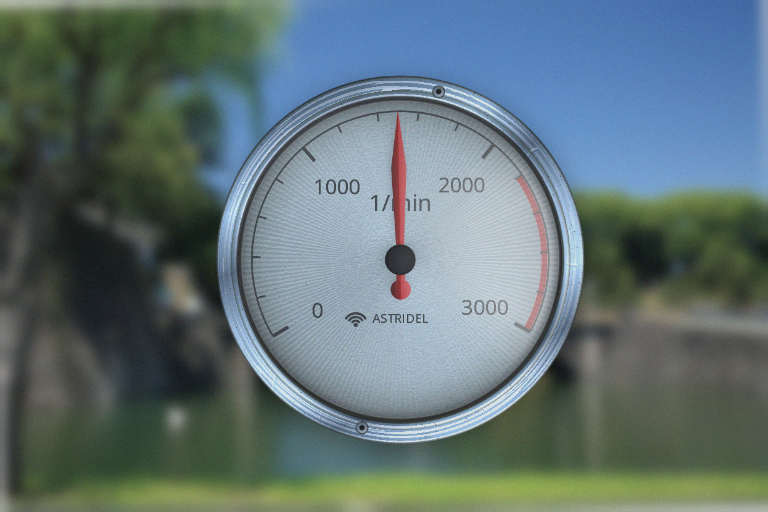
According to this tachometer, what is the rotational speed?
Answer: 1500 rpm
